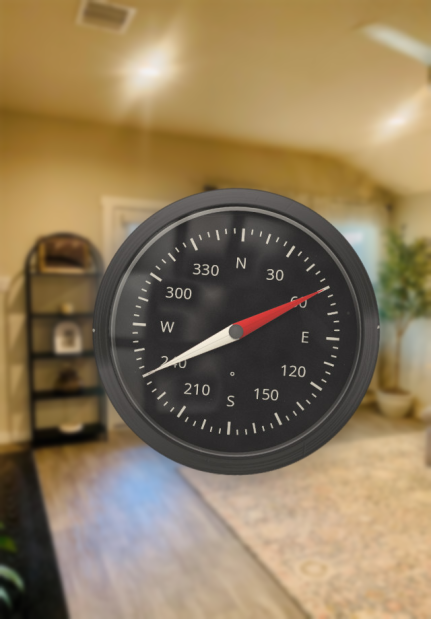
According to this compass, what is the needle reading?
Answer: 60 °
